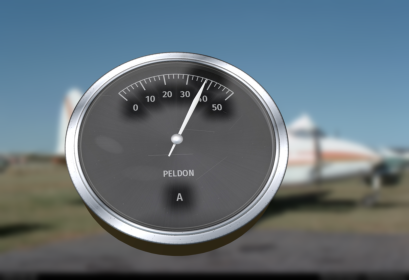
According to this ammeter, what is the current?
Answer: 38 A
